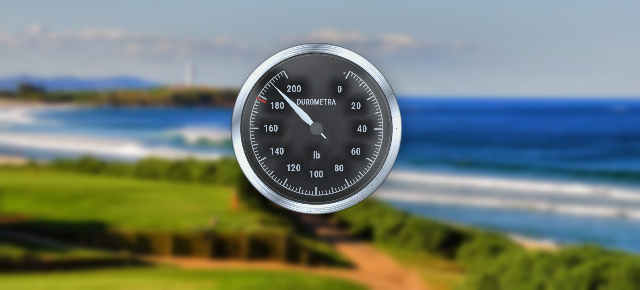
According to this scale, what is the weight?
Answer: 190 lb
